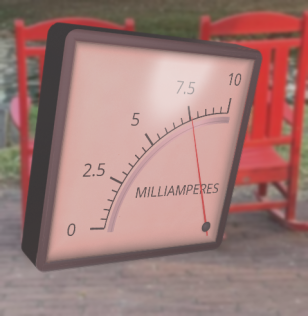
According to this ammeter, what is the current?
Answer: 7.5 mA
